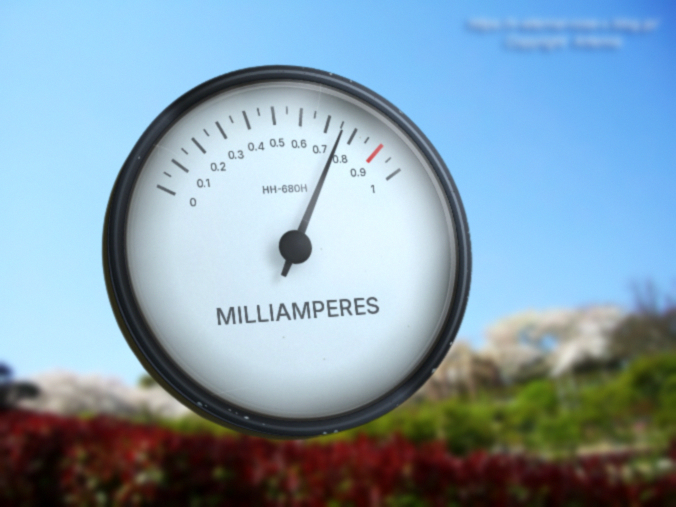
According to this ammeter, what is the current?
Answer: 0.75 mA
